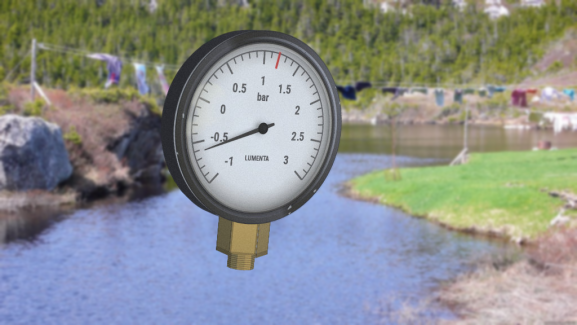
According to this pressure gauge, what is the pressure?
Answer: -0.6 bar
